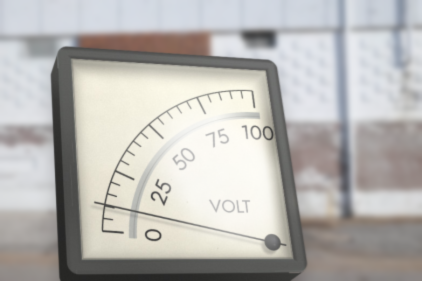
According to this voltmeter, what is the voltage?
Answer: 10 V
